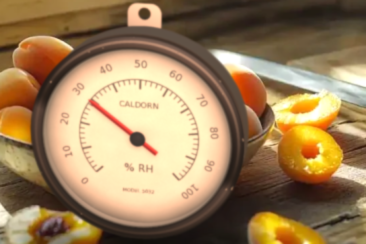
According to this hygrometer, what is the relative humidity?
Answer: 30 %
